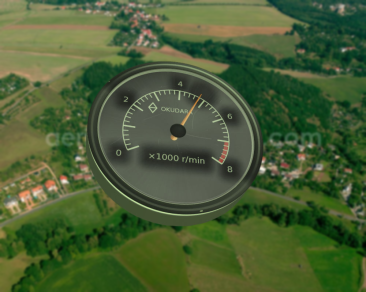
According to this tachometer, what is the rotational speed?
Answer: 4800 rpm
